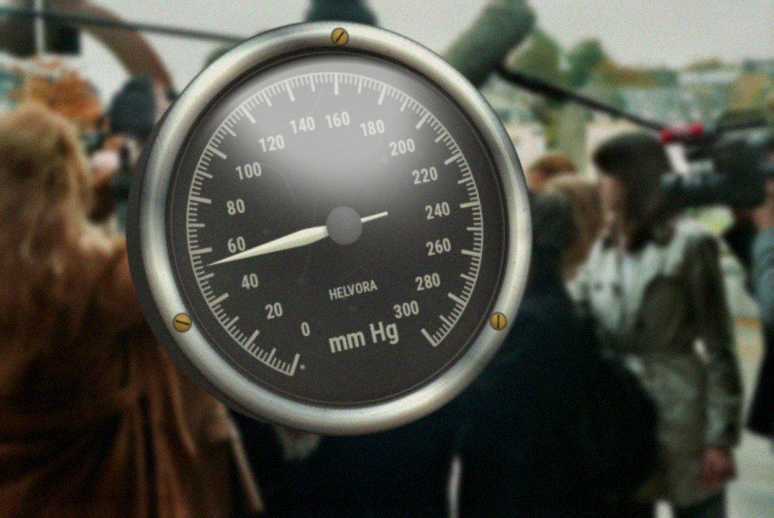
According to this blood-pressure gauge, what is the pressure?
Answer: 54 mmHg
